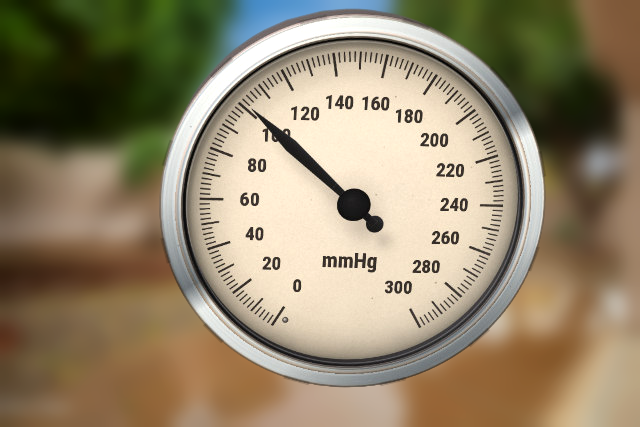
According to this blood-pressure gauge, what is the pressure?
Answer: 102 mmHg
